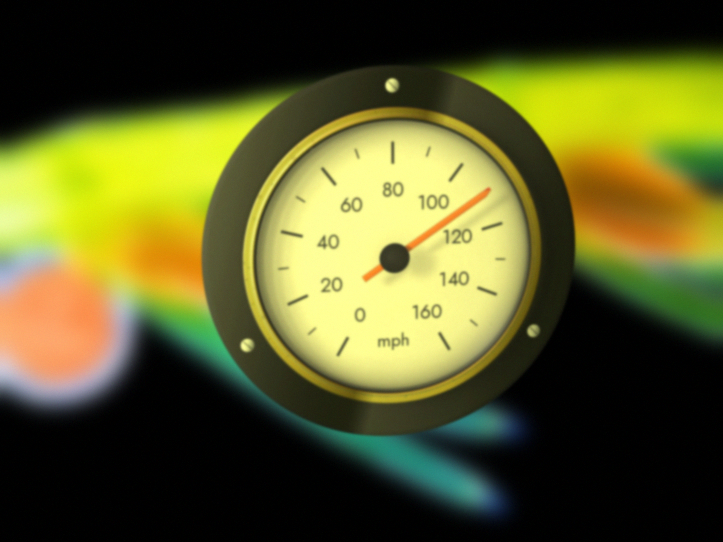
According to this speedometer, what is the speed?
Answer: 110 mph
